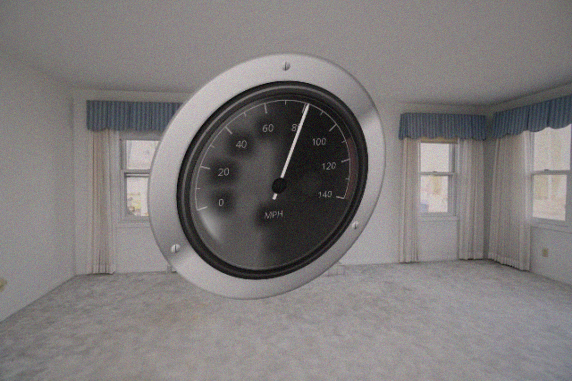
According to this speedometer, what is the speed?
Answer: 80 mph
